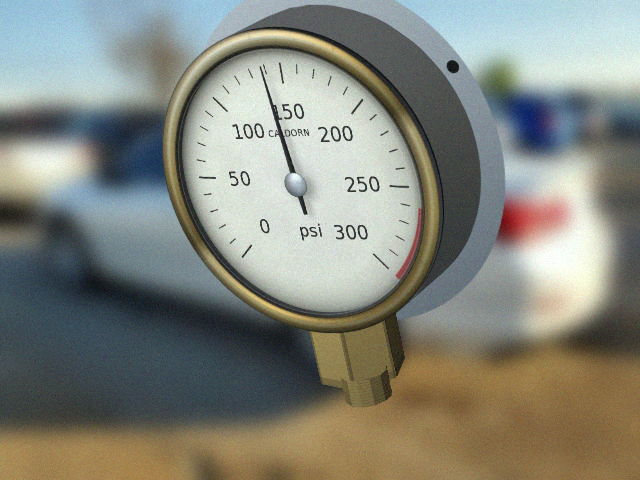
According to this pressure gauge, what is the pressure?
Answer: 140 psi
